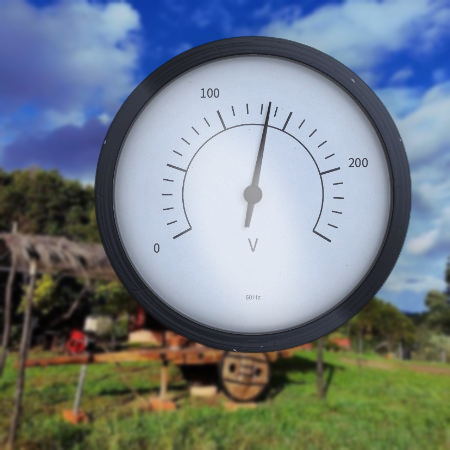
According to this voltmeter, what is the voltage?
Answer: 135 V
